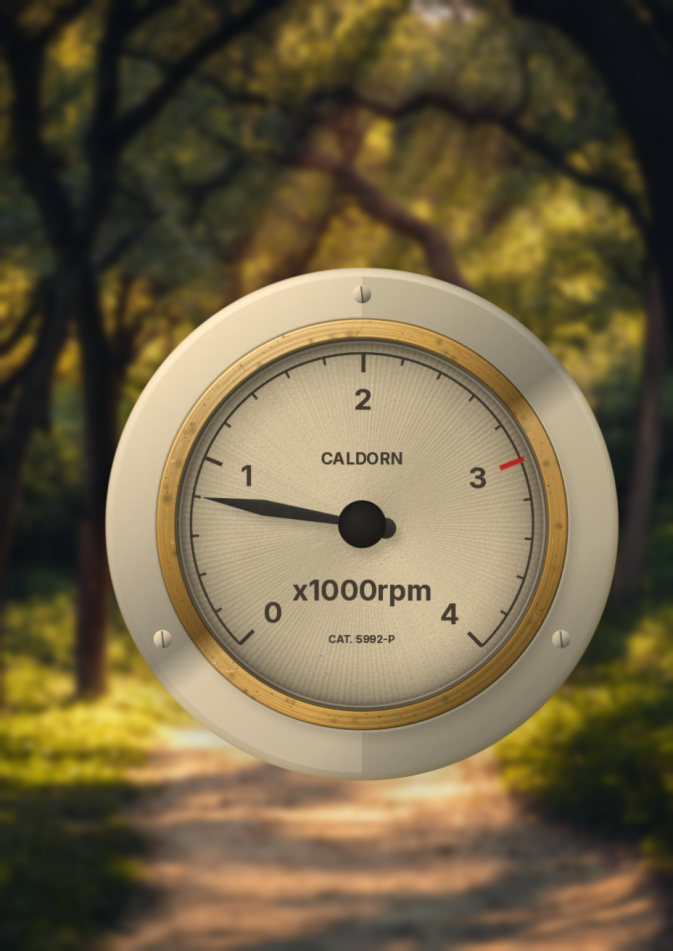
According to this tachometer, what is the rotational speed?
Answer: 800 rpm
